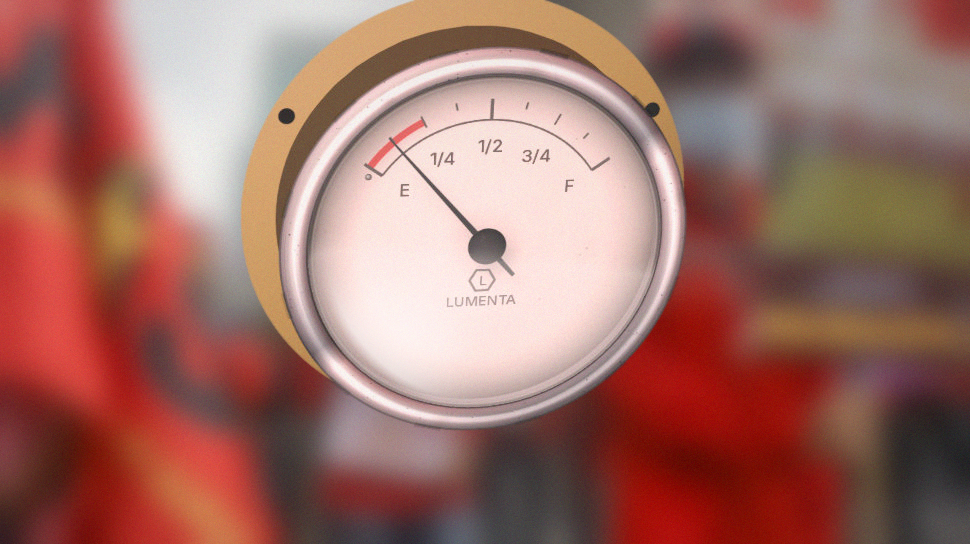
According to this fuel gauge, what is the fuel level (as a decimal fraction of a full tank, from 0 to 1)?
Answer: 0.125
